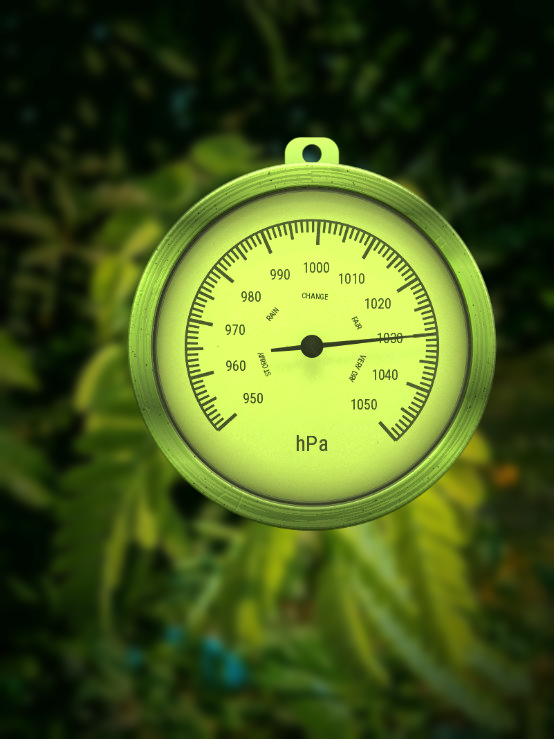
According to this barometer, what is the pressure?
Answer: 1030 hPa
